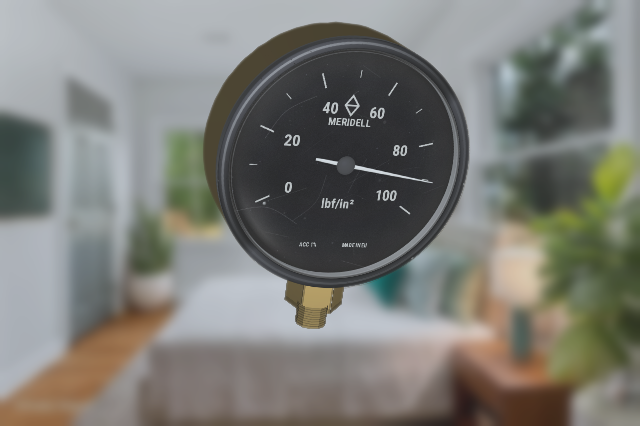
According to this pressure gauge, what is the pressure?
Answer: 90 psi
